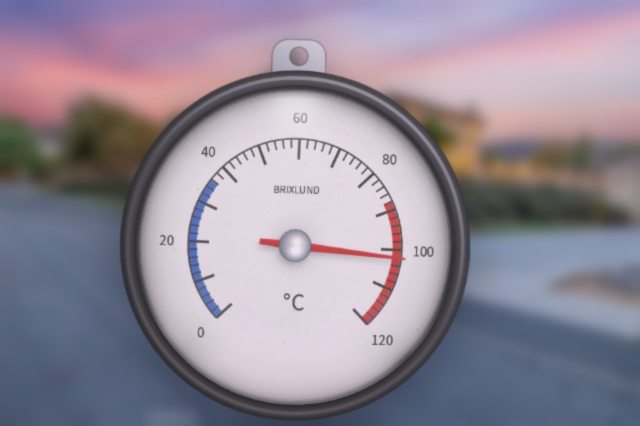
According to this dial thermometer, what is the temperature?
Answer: 102 °C
